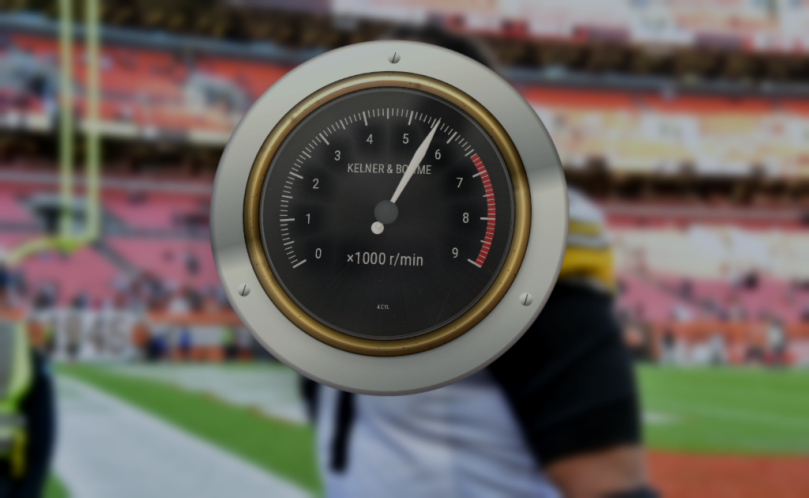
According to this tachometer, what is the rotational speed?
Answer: 5600 rpm
